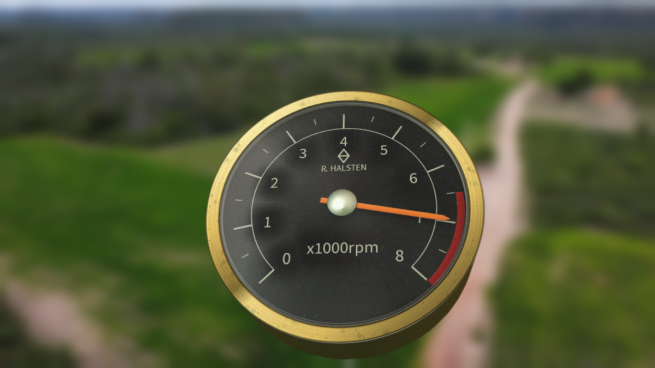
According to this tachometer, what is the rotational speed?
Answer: 7000 rpm
